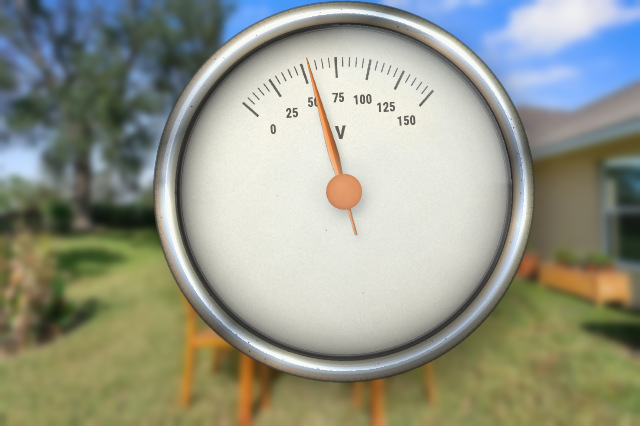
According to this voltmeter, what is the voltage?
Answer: 55 V
